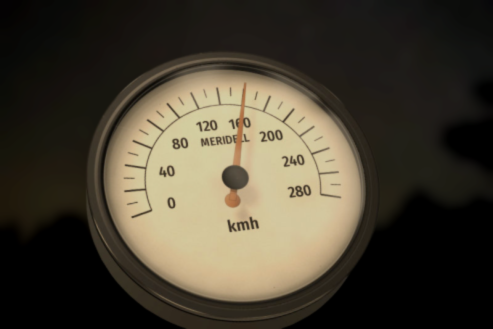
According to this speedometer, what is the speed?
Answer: 160 km/h
